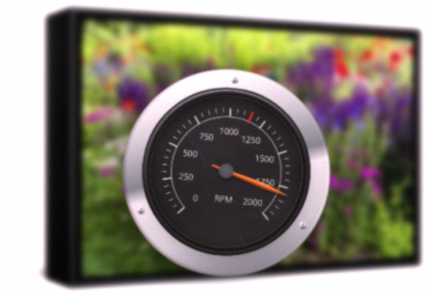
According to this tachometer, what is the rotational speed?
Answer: 1800 rpm
